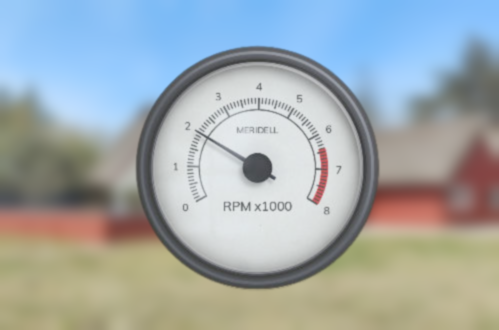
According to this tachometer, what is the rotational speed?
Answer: 2000 rpm
